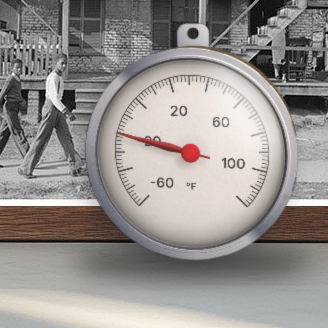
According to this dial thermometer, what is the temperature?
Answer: -20 °F
